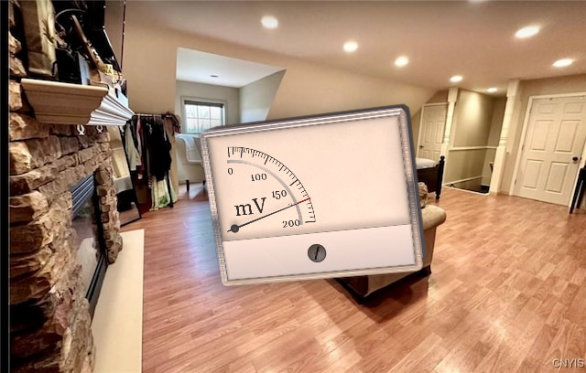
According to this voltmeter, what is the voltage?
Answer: 175 mV
